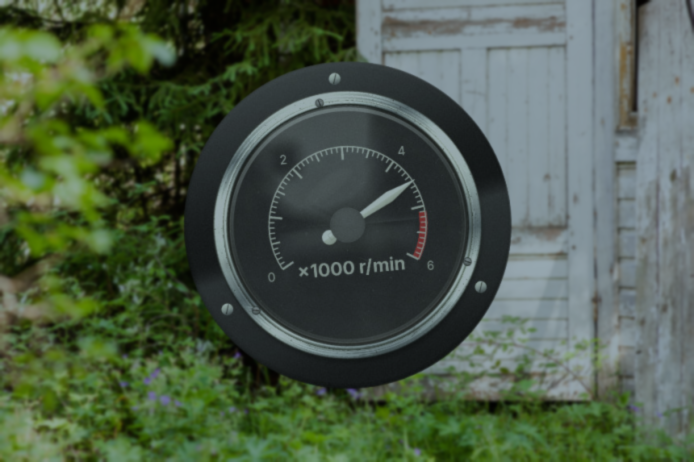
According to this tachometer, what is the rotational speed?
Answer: 4500 rpm
